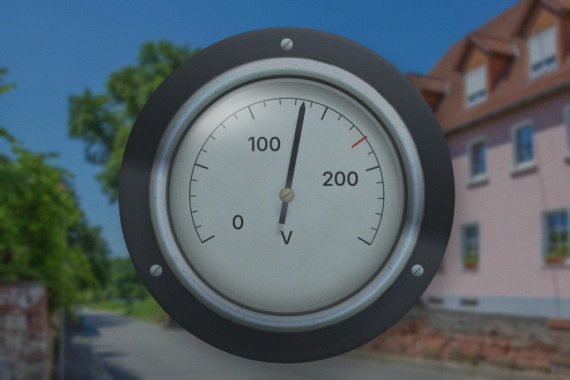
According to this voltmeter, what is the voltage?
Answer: 135 V
